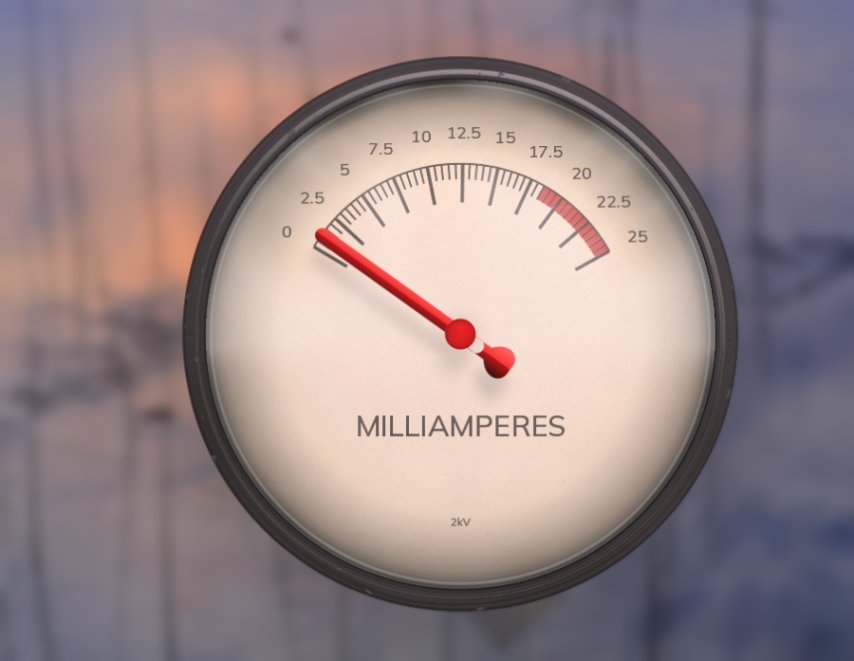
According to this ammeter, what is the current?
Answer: 1 mA
